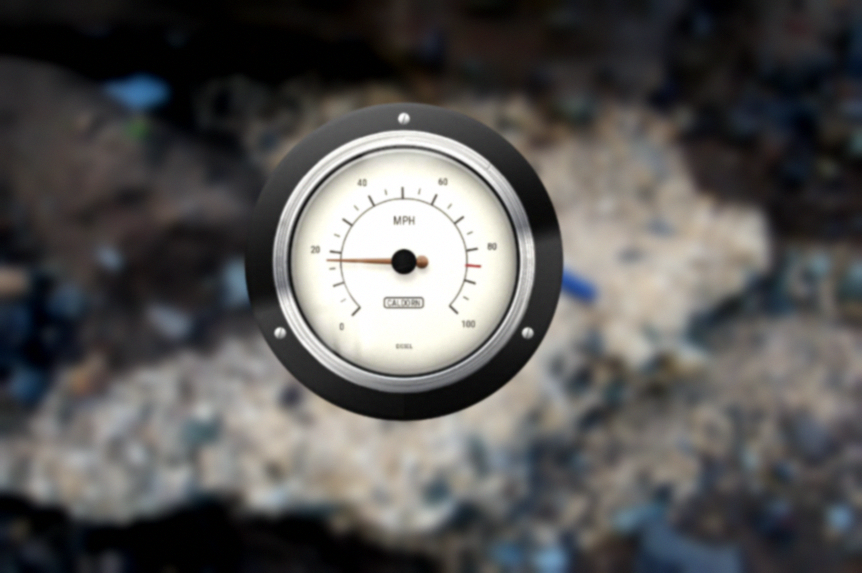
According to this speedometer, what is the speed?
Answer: 17.5 mph
